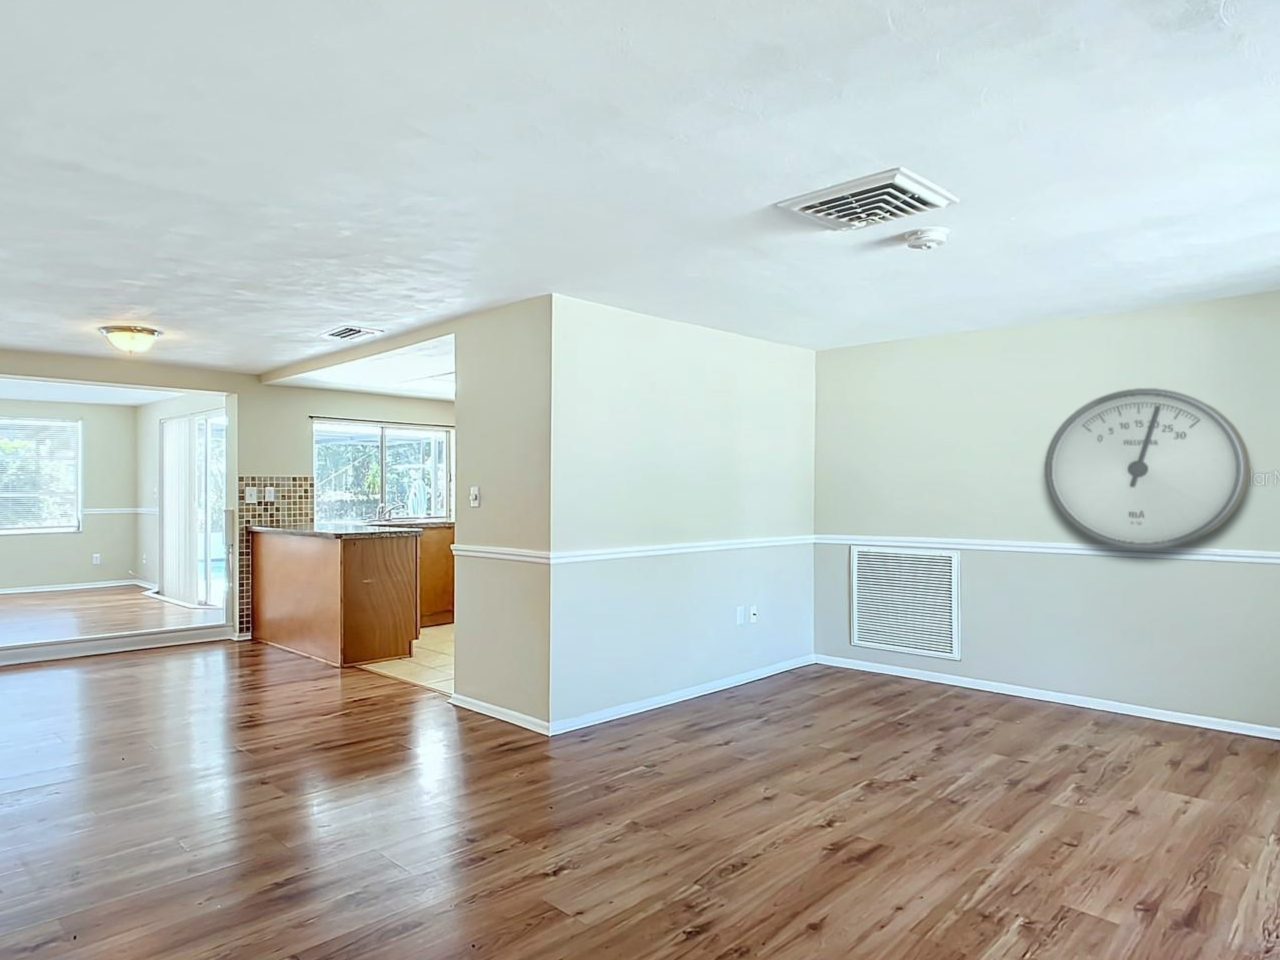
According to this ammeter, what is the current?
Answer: 20 mA
